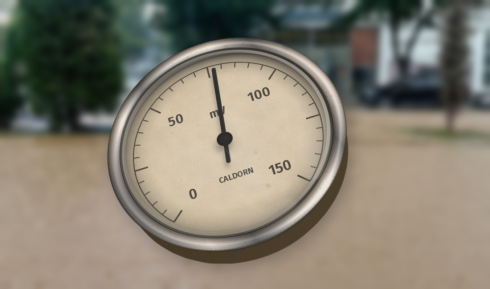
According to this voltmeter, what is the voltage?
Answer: 77.5 mV
